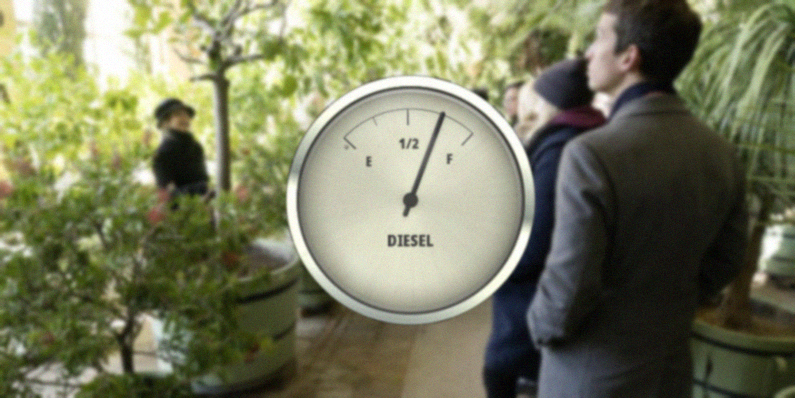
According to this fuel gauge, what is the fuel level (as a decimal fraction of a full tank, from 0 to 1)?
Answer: 0.75
